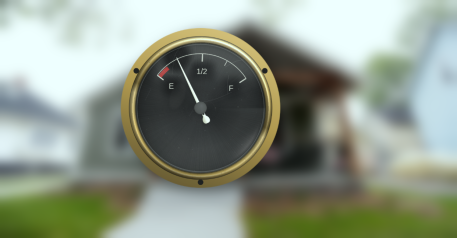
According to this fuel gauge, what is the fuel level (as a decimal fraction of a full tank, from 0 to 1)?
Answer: 0.25
